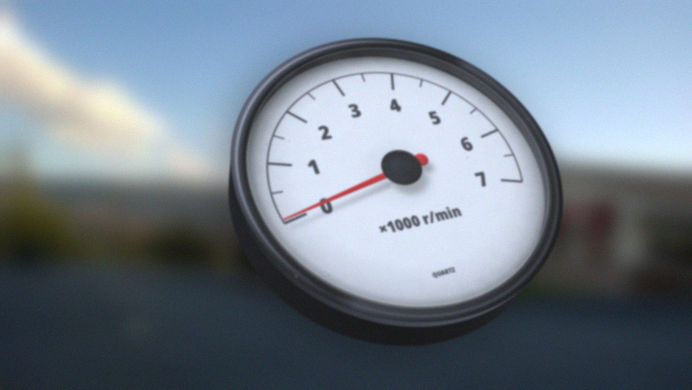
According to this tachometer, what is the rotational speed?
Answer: 0 rpm
